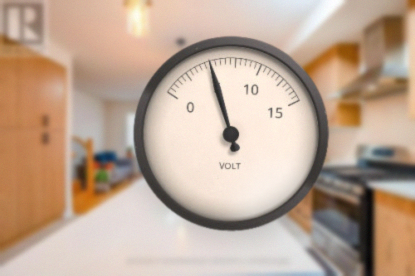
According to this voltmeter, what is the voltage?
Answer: 5 V
